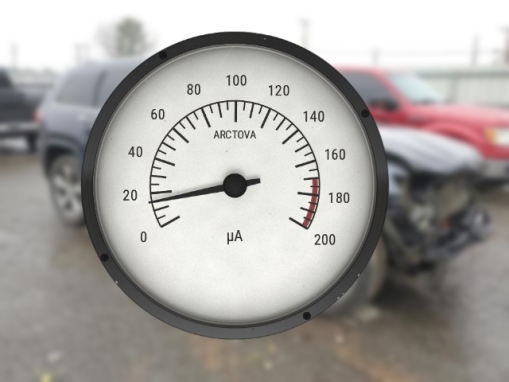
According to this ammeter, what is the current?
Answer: 15 µA
